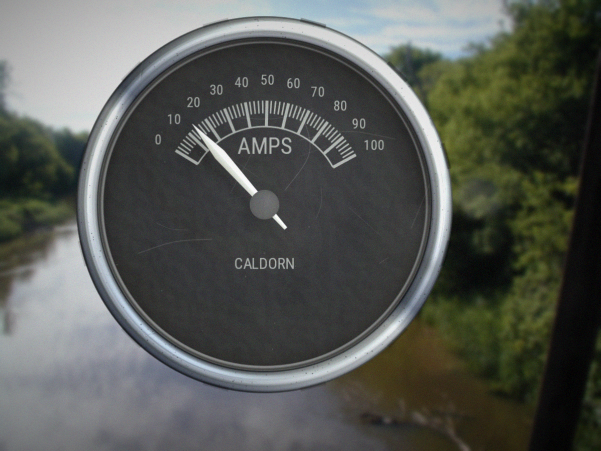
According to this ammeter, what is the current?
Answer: 14 A
